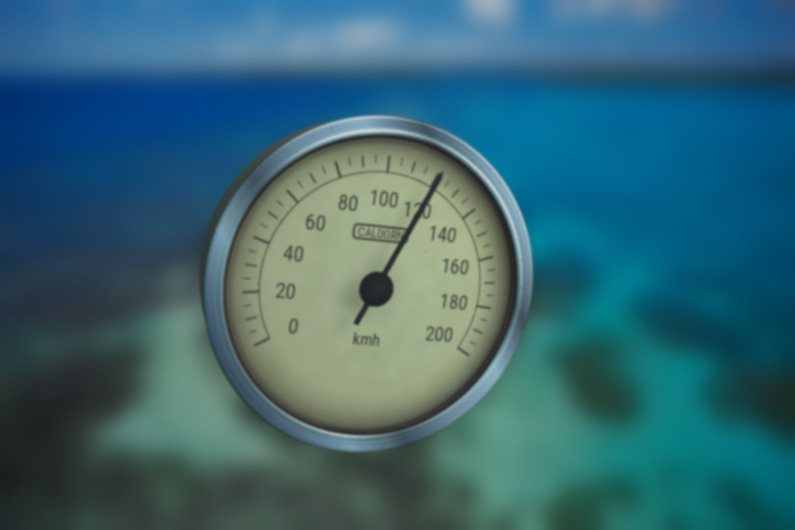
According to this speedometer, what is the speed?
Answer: 120 km/h
